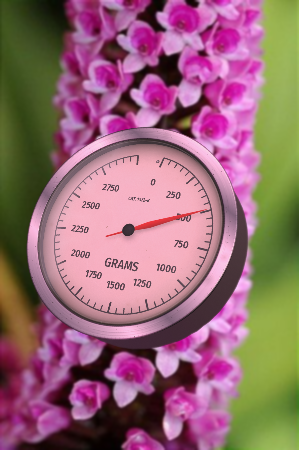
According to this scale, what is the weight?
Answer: 500 g
